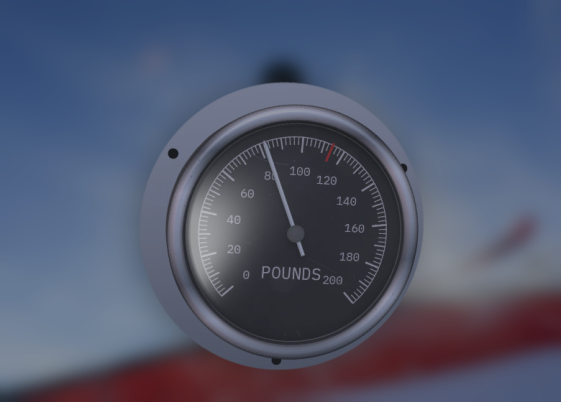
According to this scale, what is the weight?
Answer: 82 lb
